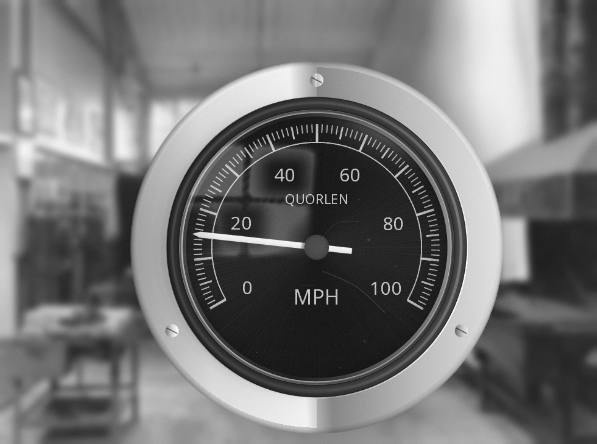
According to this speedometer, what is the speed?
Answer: 15 mph
